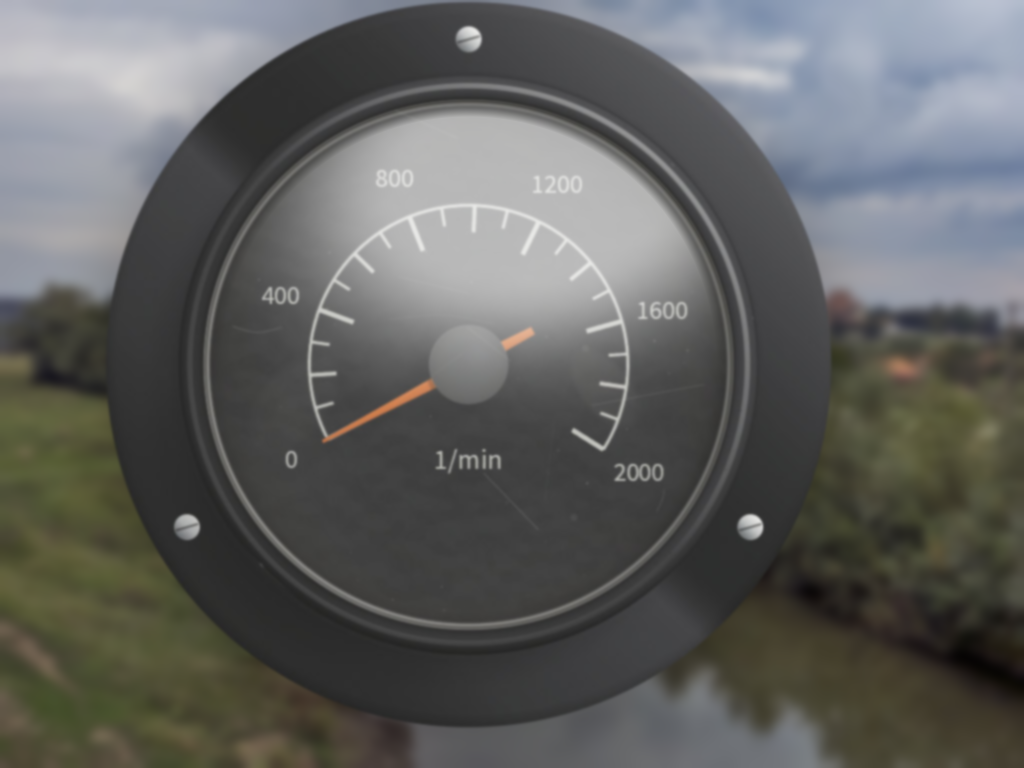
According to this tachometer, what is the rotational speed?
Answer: 0 rpm
